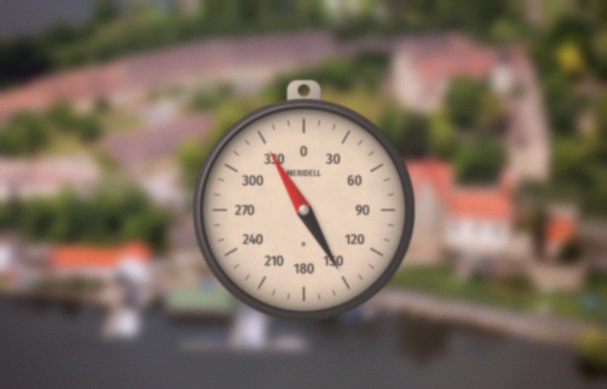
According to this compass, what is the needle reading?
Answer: 330 °
